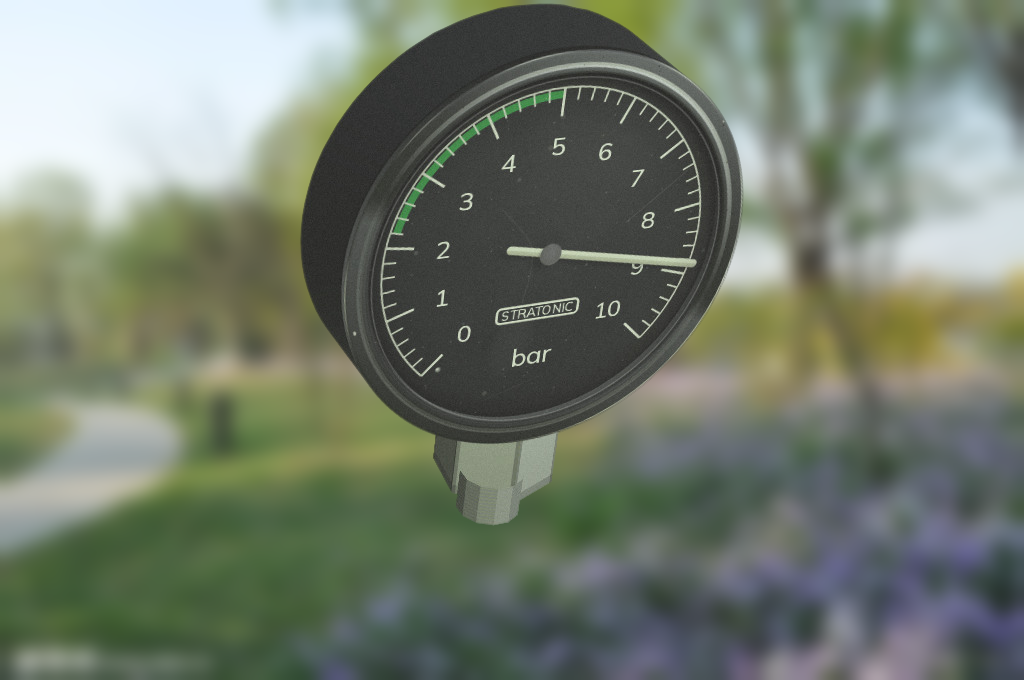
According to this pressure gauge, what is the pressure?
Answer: 8.8 bar
